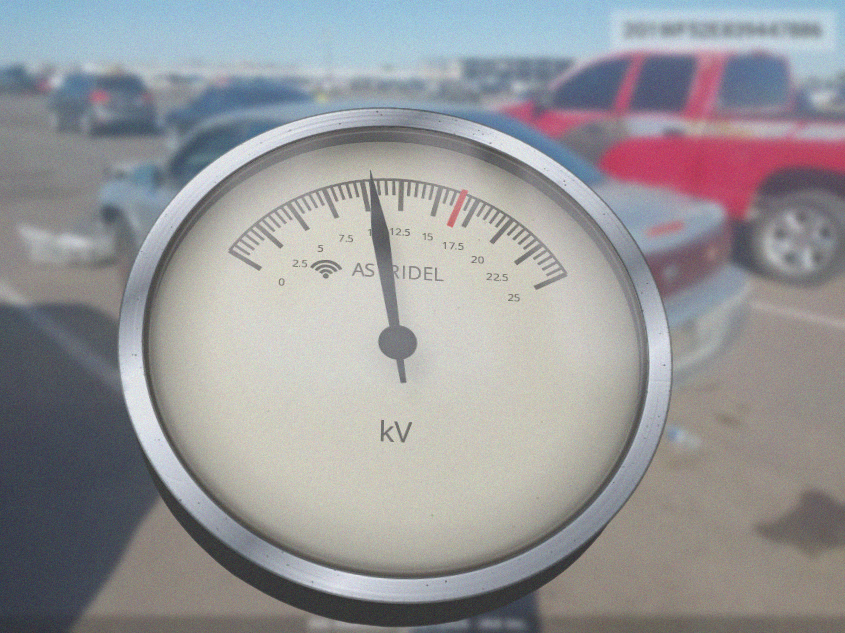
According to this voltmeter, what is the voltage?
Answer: 10.5 kV
